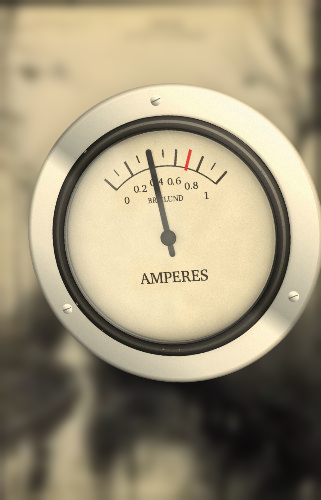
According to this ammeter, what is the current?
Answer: 0.4 A
